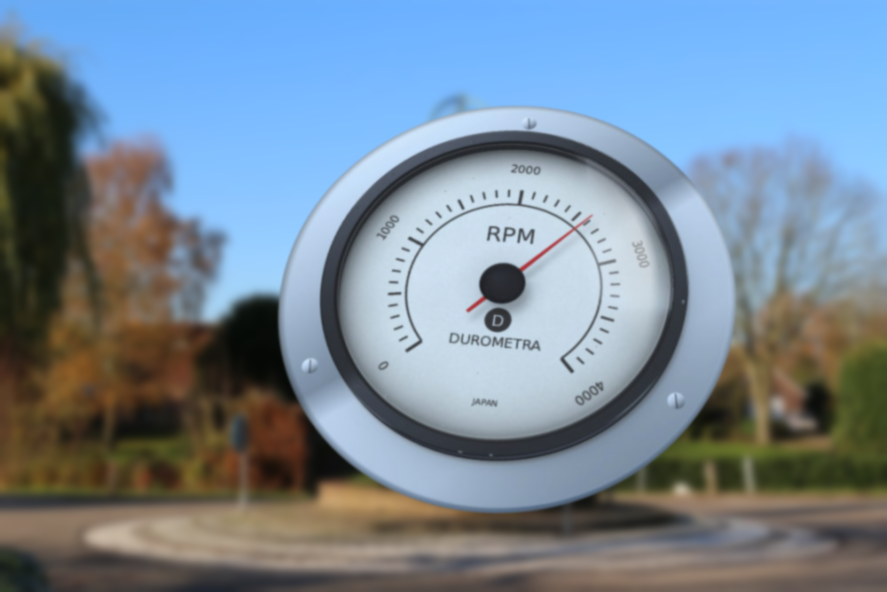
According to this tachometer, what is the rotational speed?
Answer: 2600 rpm
